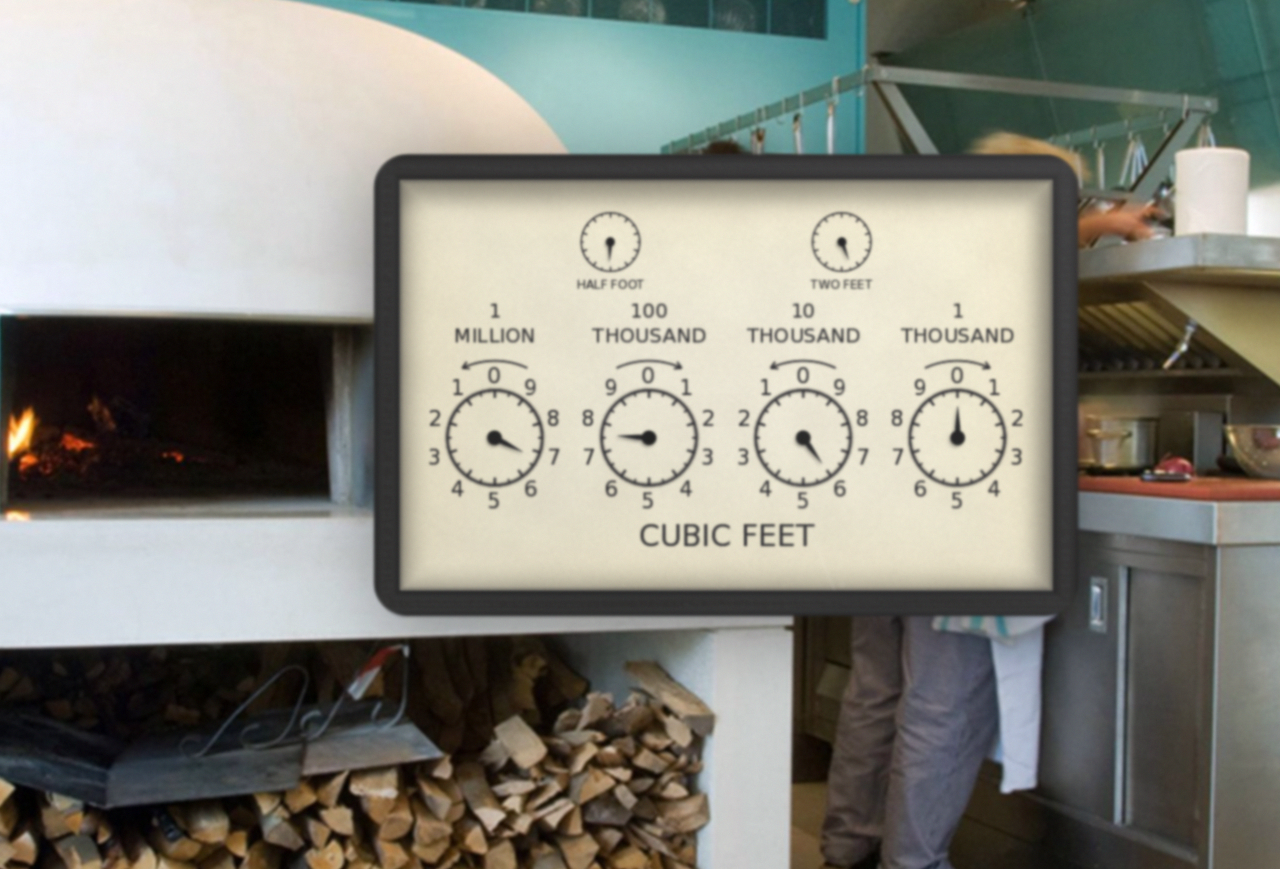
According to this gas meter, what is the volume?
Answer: 676000 ft³
